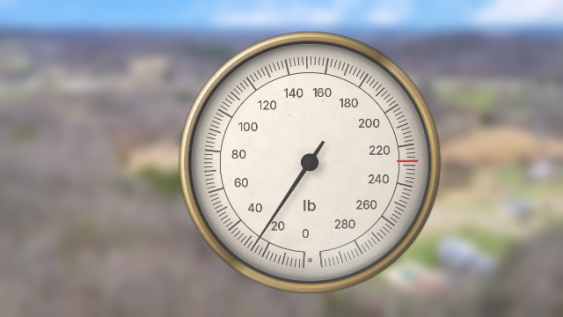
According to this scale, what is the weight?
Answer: 26 lb
